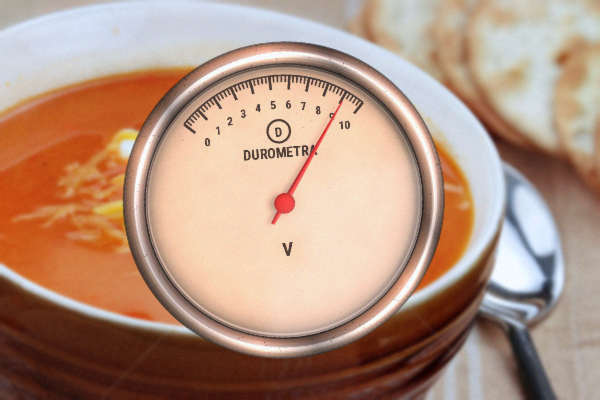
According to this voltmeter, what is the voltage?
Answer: 9 V
